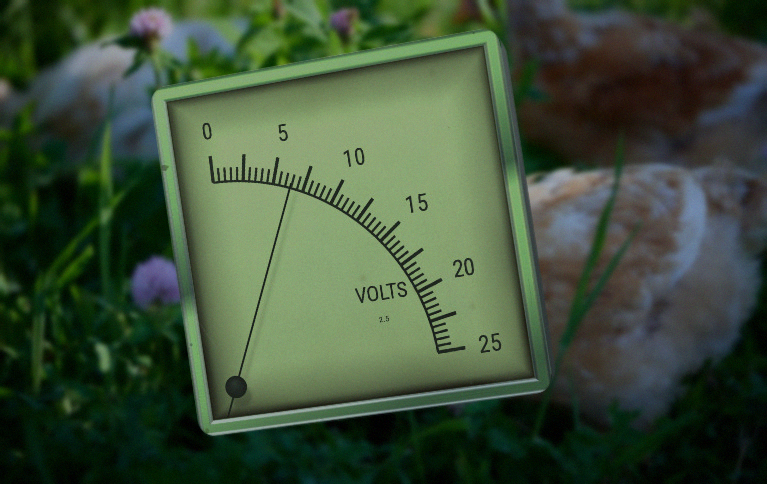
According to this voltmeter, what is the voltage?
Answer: 6.5 V
